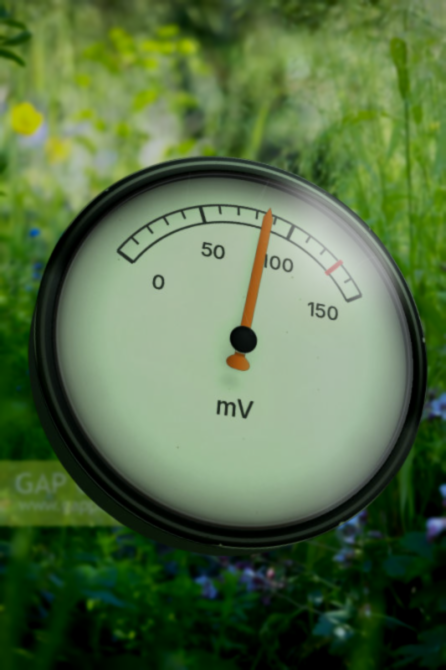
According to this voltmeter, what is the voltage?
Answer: 85 mV
